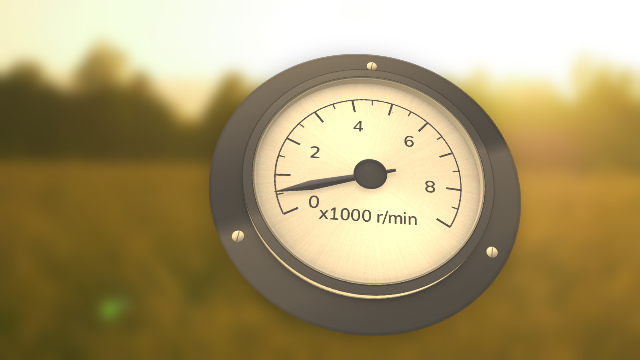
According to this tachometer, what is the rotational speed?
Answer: 500 rpm
